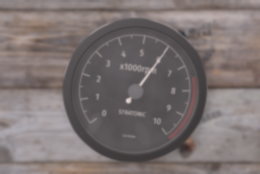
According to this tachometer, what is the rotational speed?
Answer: 6000 rpm
